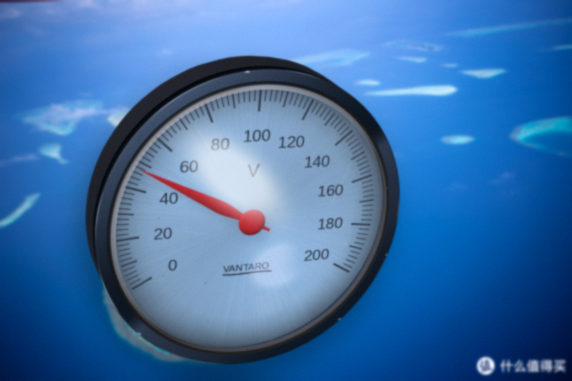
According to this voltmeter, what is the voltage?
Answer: 48 V
